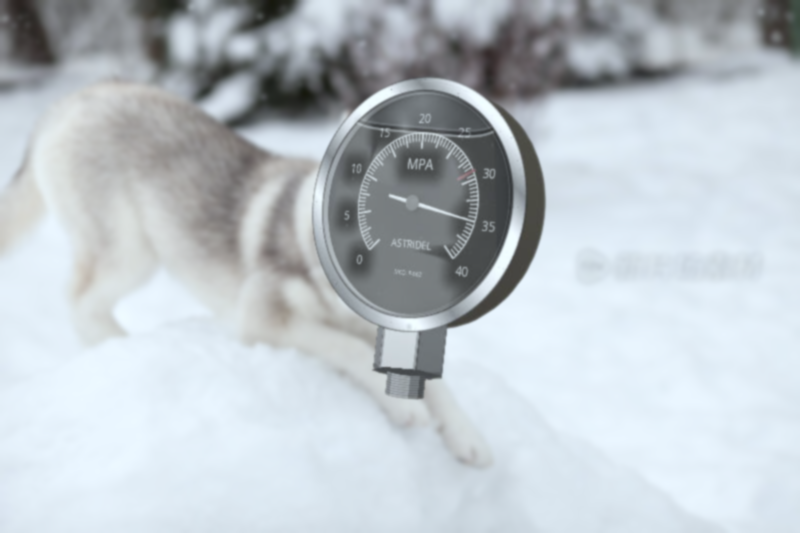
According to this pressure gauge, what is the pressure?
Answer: 35 MPa
